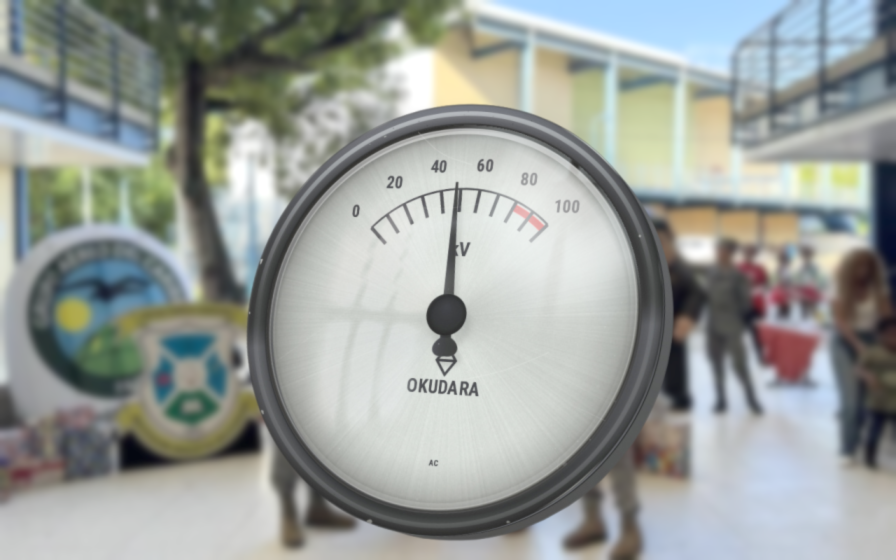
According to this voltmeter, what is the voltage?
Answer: 50 kV
